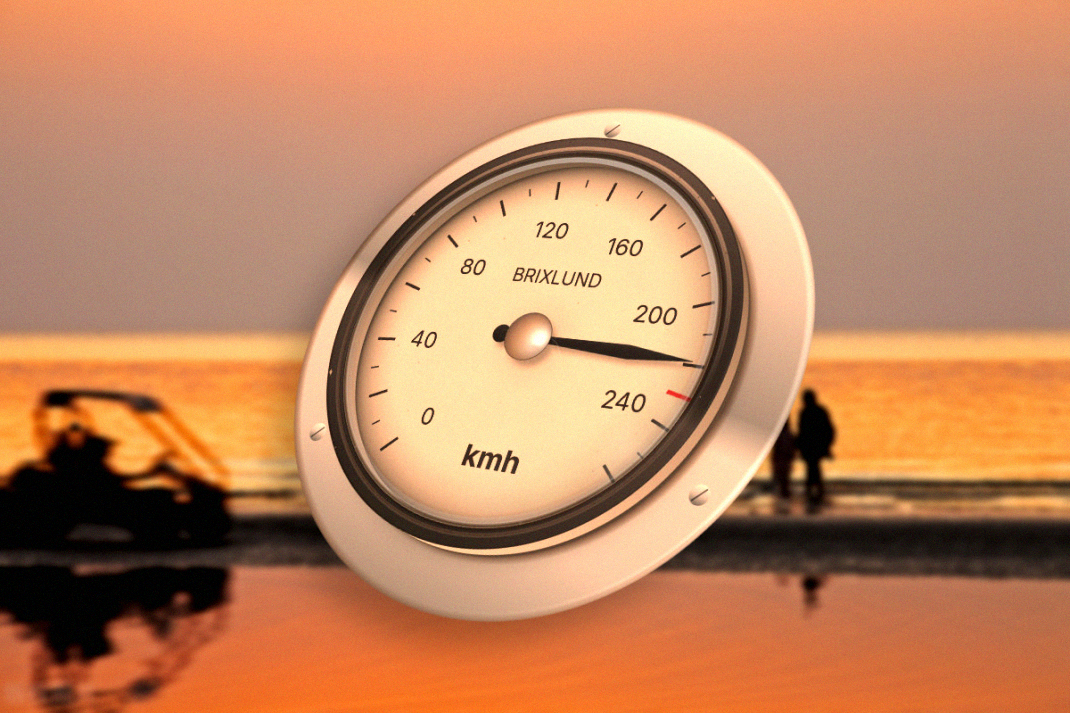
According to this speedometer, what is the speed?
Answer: 220 km/h
